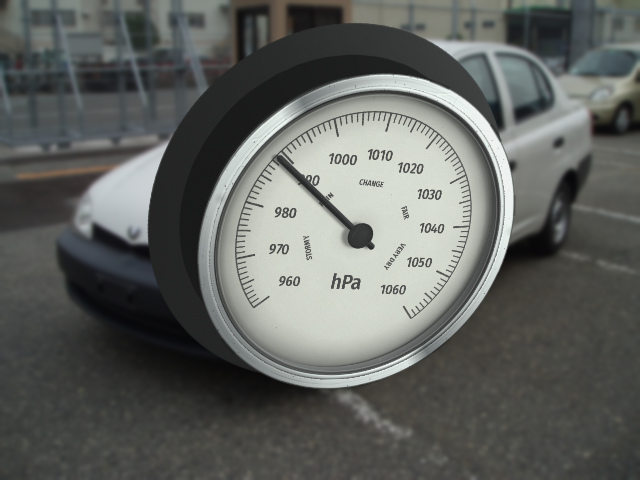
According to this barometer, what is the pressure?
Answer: 989 hPa
